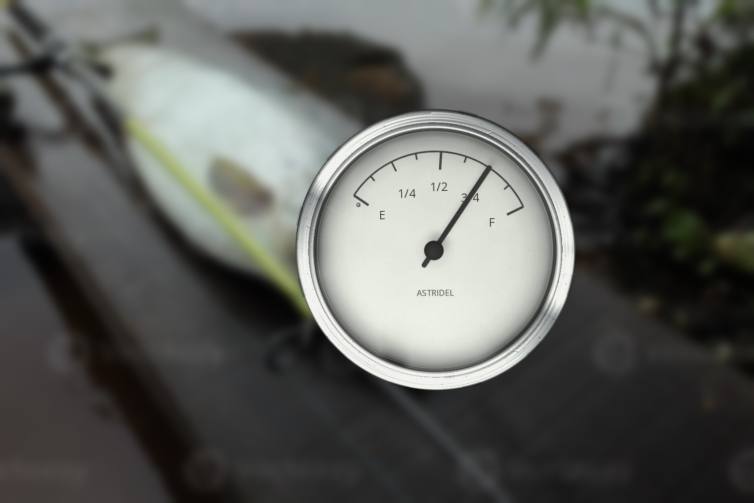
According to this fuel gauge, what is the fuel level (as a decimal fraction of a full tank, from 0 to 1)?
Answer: 0.75
